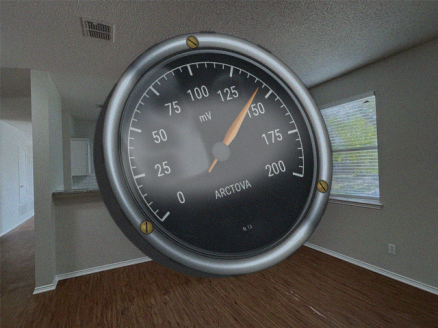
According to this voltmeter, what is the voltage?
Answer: 142.5 mV
